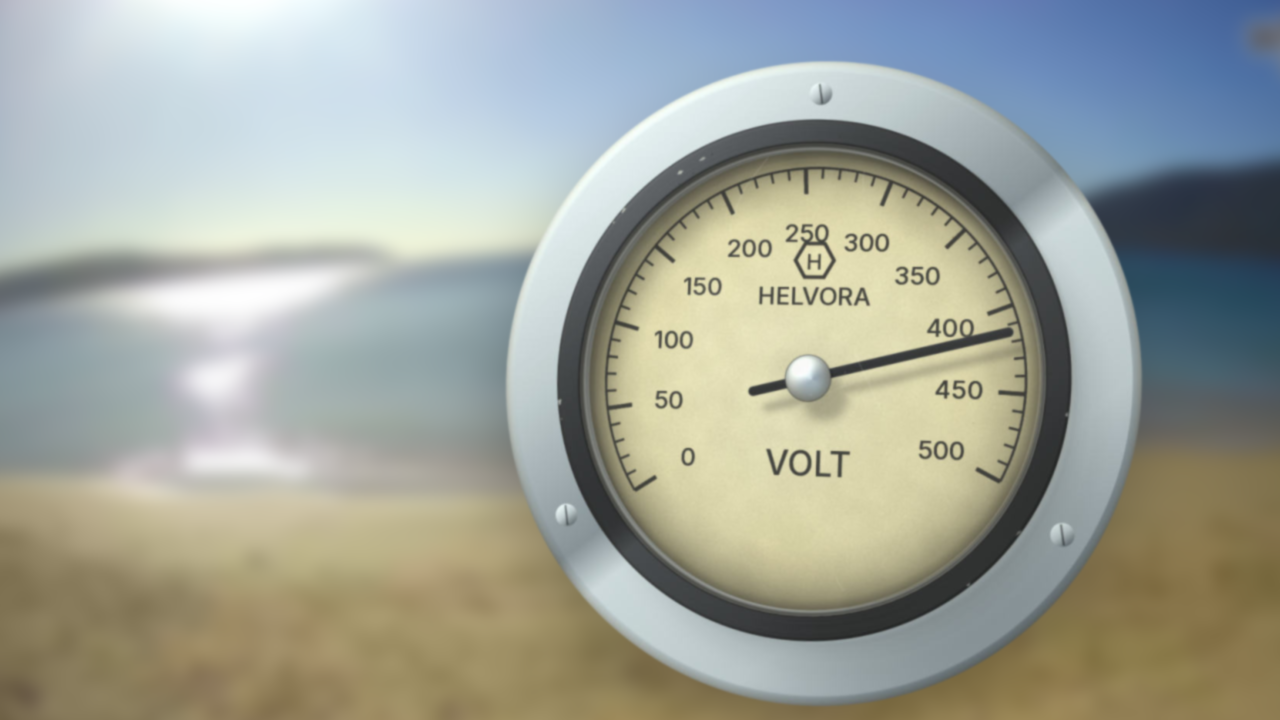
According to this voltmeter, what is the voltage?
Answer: 415 V
